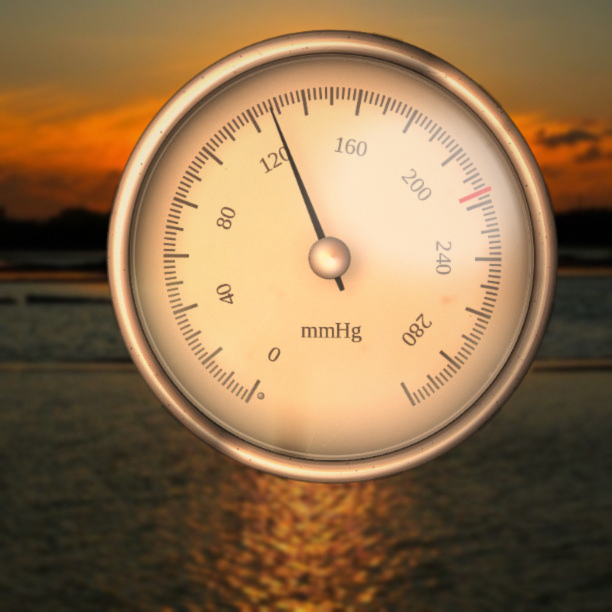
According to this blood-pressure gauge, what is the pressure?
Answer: 128 mmHg
